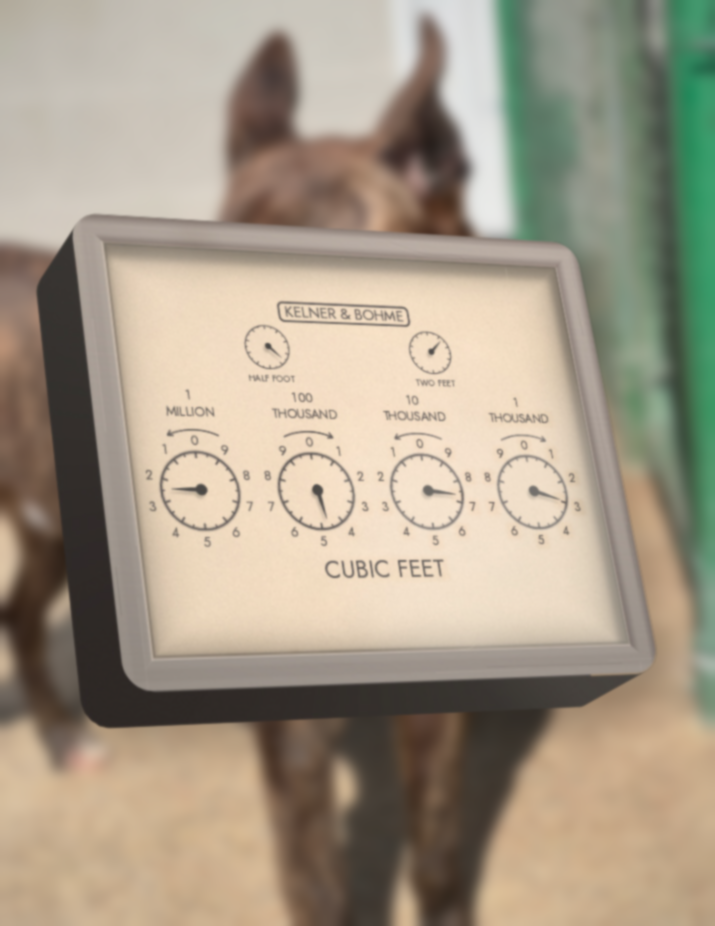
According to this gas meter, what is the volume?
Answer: 247300 ft³
